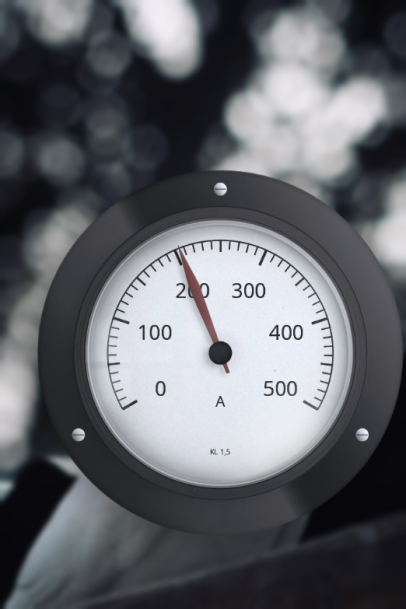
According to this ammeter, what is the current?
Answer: 205 A
